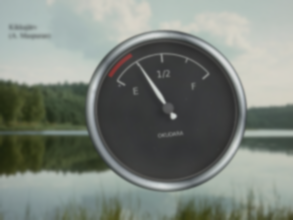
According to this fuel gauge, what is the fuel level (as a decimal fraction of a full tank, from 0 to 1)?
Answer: 0.25
